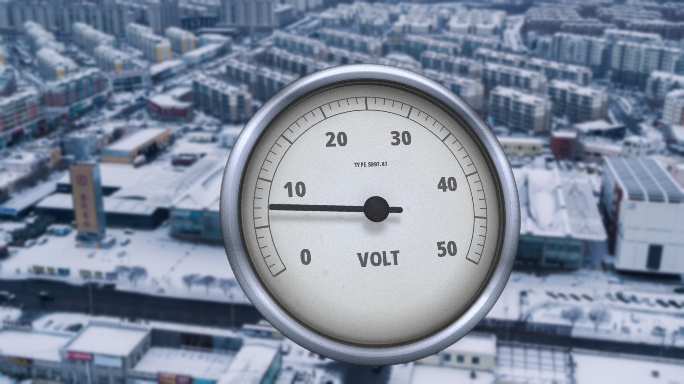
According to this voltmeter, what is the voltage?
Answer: 7 V
